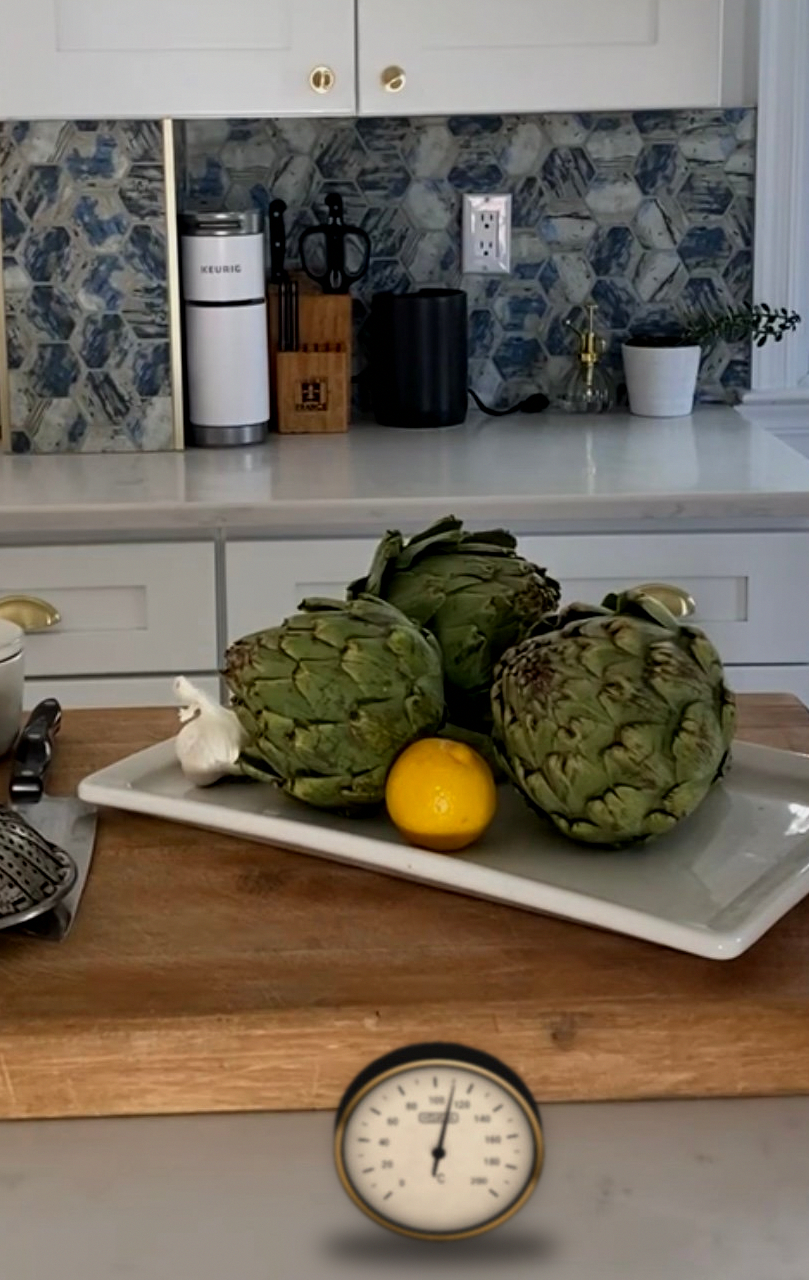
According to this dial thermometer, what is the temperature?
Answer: 110 °C
